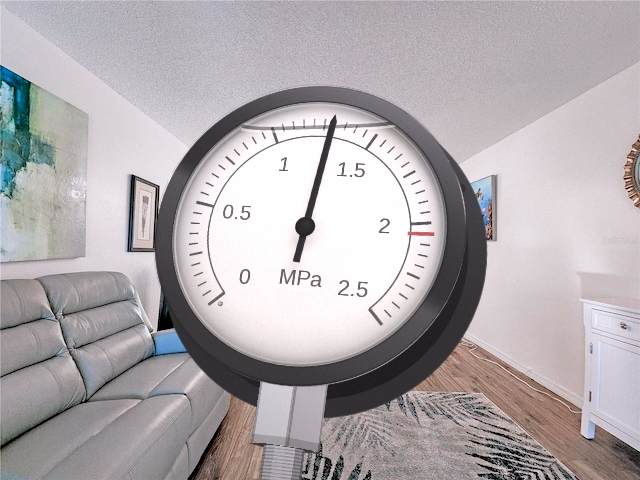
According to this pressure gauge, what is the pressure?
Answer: 1.3 MPa
